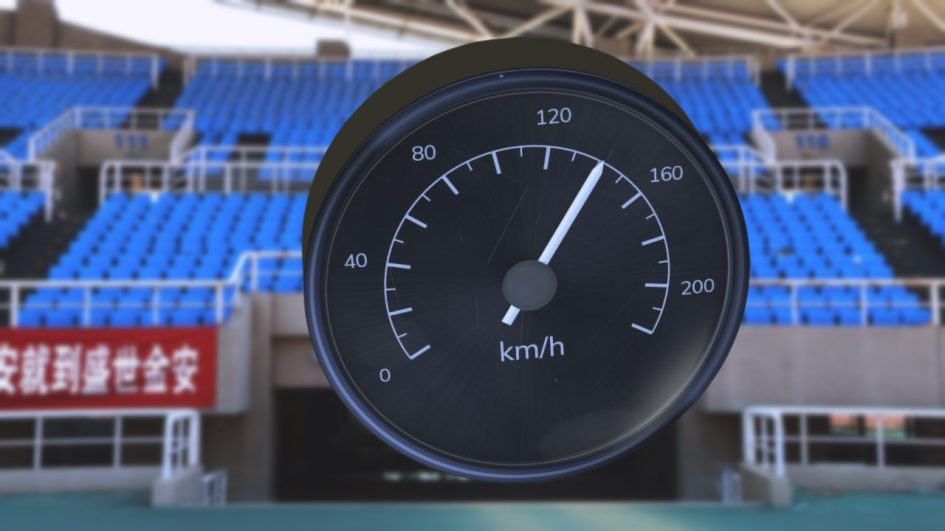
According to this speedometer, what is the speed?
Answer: 140 km/h
